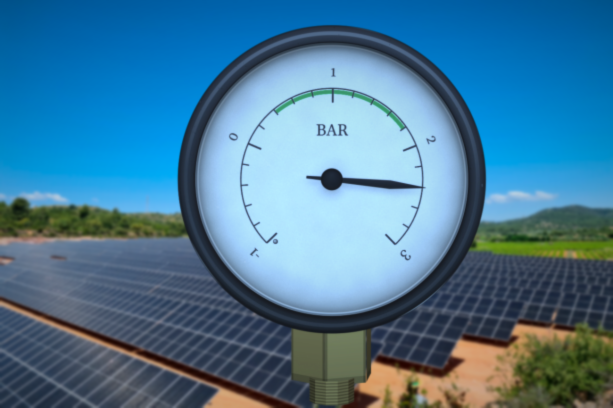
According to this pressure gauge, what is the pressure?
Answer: 2.4 bar
